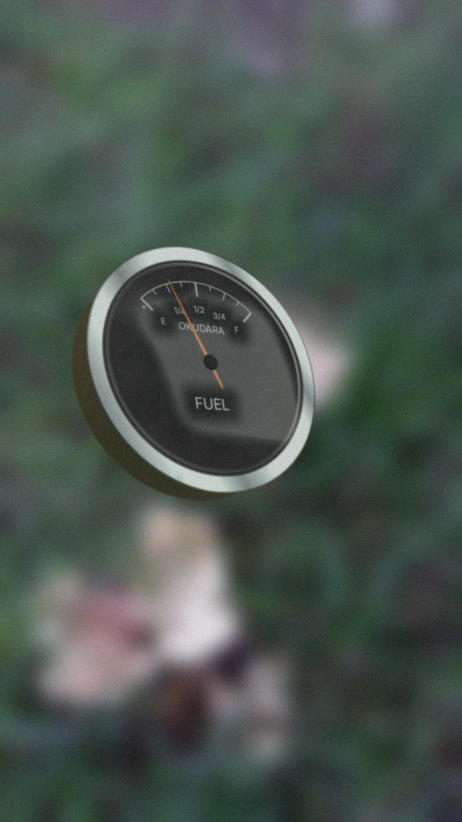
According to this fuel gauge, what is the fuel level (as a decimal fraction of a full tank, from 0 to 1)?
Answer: 0.25
